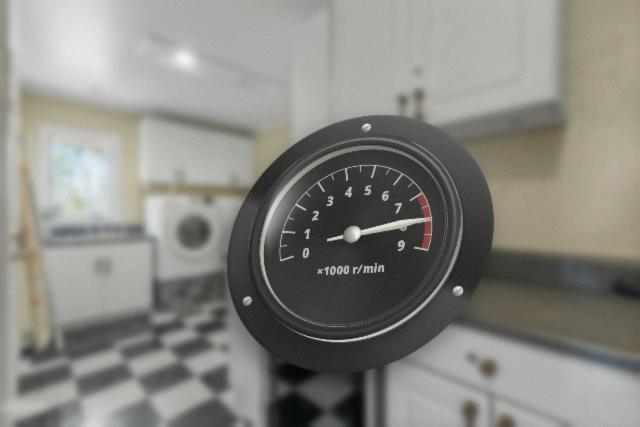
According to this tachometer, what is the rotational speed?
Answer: 8000 rpm
